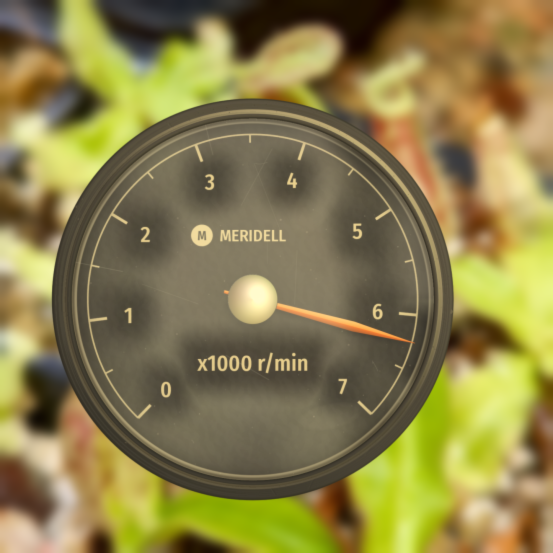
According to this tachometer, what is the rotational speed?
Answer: 6250 rpm
